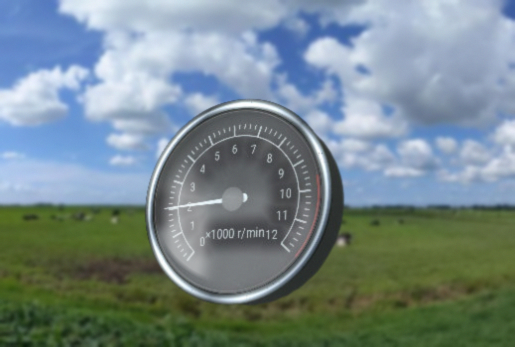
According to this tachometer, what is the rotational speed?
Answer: 2000 rpm
